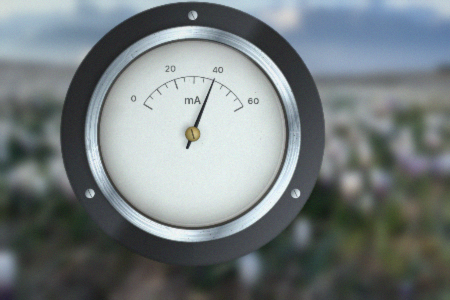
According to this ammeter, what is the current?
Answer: 40 mA
